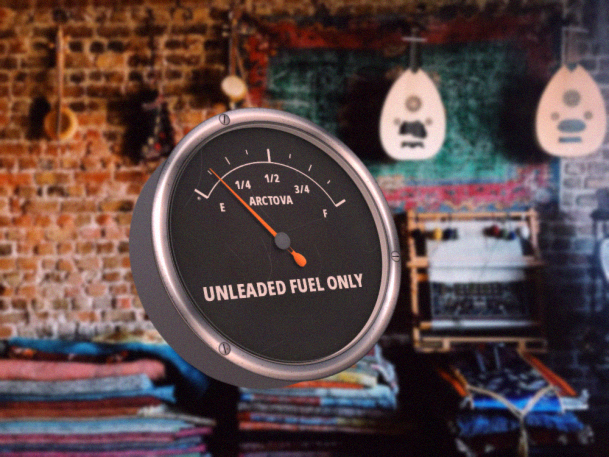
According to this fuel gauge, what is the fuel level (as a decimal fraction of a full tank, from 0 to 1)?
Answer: 0.125
